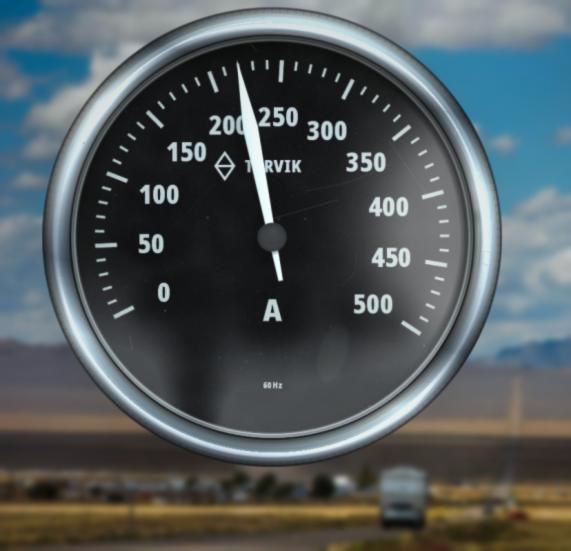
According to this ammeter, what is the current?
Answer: 220 A
